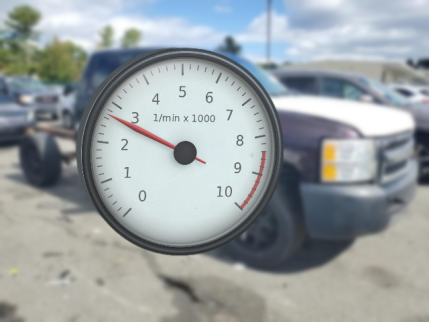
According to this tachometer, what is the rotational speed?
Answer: 2700 rpm
